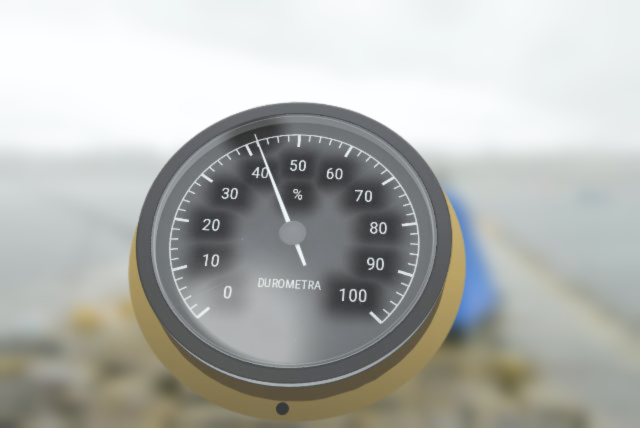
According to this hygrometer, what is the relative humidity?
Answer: 42 %
